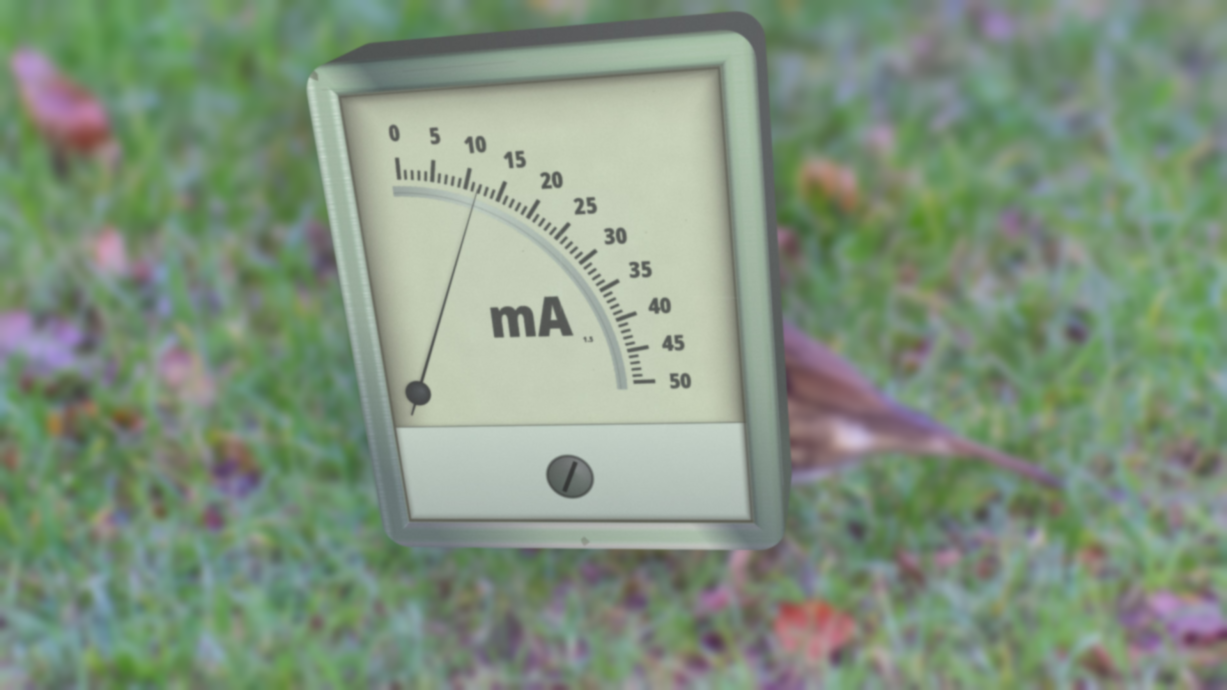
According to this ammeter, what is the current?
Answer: 12 mA
